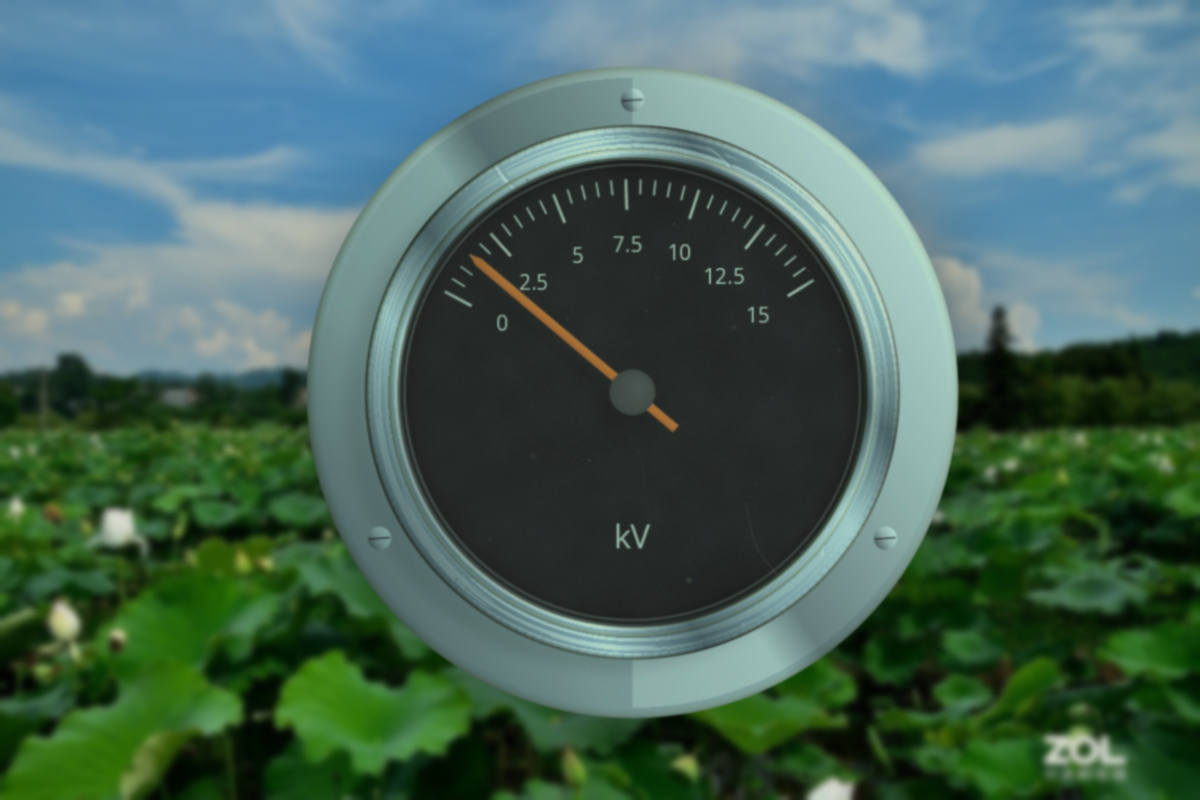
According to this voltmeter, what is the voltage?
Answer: 1.5 kV
